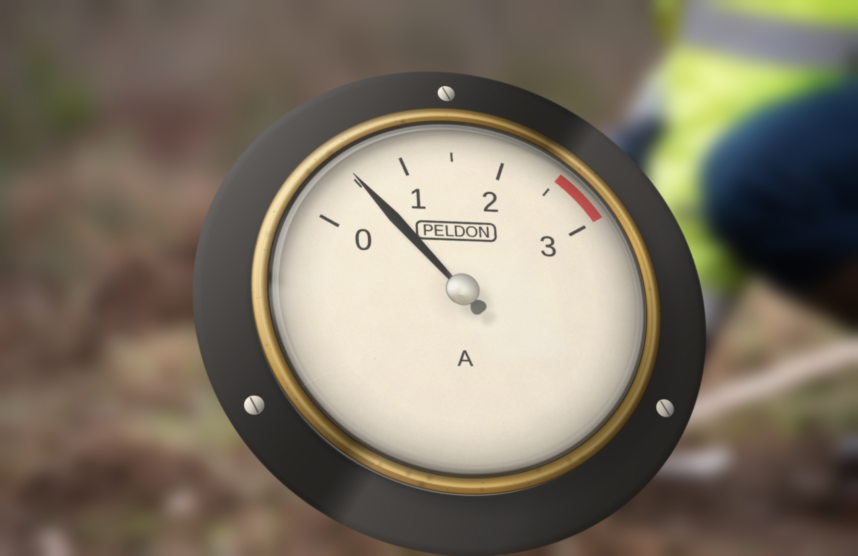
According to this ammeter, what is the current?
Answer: 0.5 A
